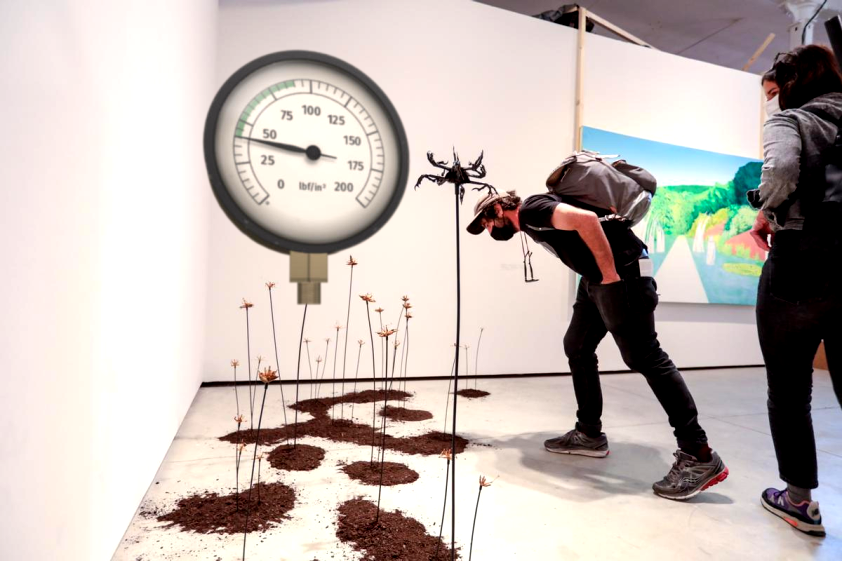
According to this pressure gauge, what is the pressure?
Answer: 40 psi
